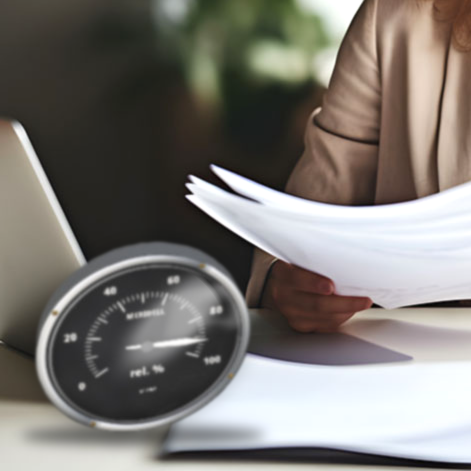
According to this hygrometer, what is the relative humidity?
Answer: 90 %
